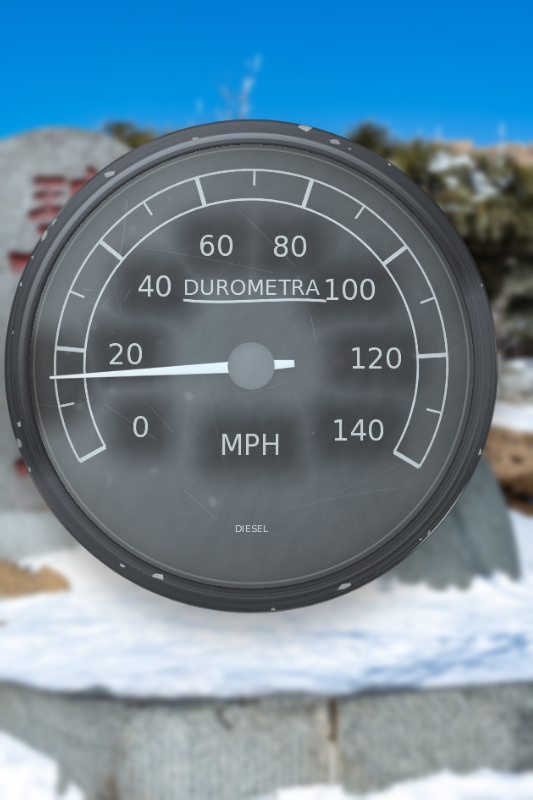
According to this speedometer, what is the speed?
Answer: 15 mph
